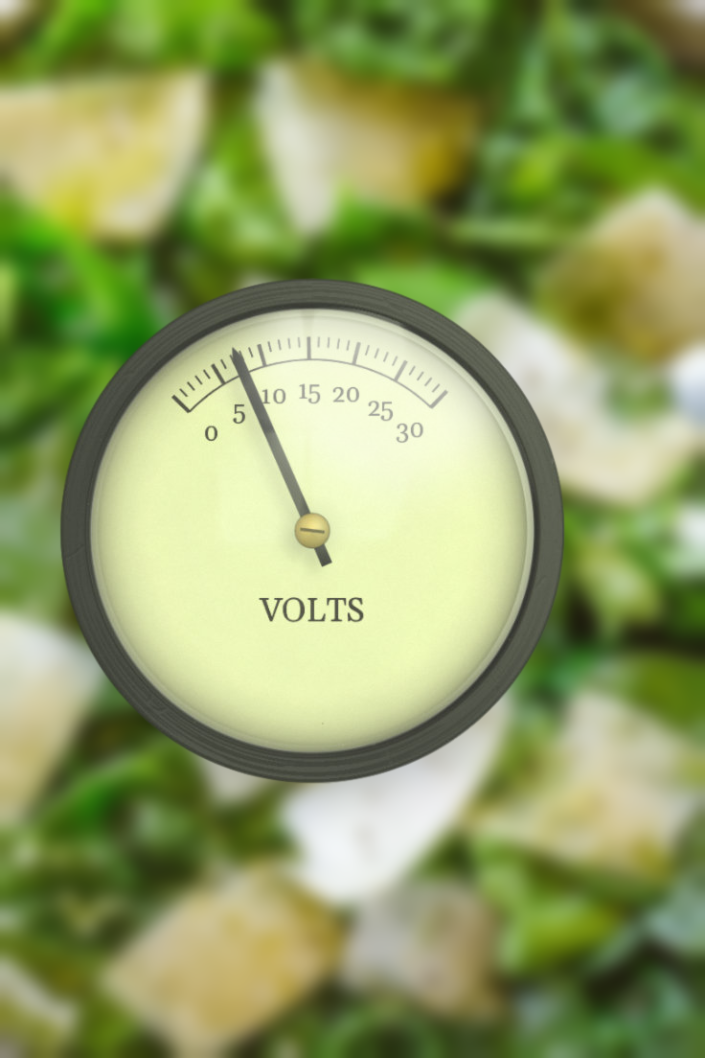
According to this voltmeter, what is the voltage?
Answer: 7.5 V
